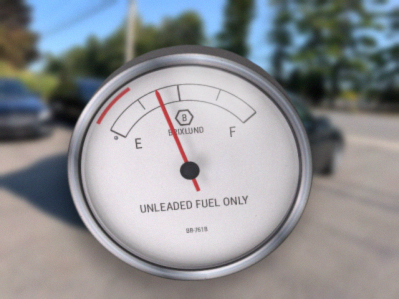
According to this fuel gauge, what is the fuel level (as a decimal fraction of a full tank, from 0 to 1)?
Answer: 0.375
